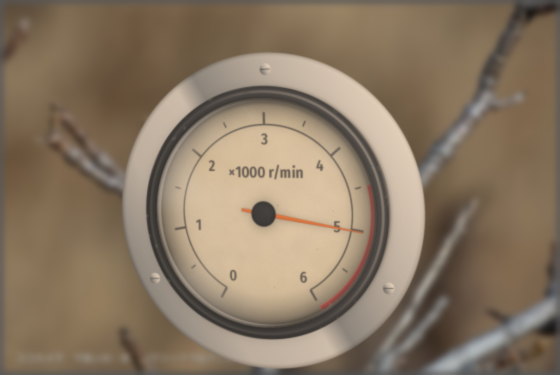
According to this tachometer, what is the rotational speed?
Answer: 5000 rpm
